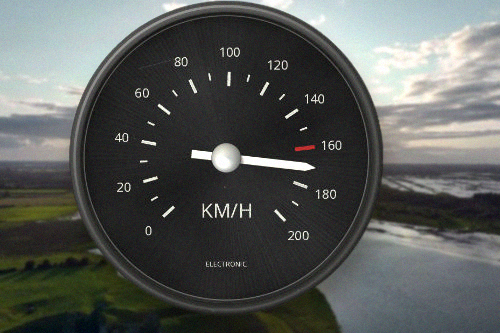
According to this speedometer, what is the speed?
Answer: 170 km/h
